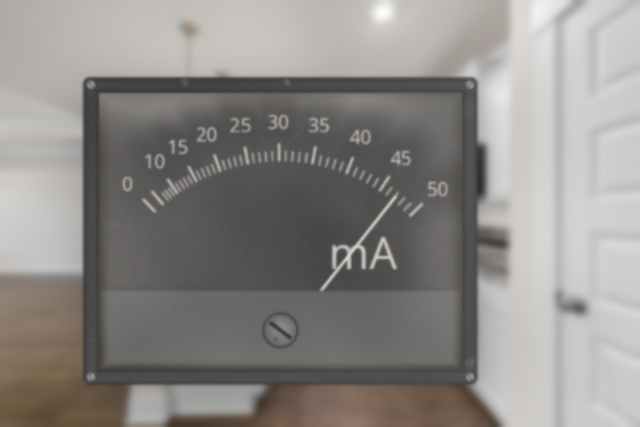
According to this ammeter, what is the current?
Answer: 47 mA
